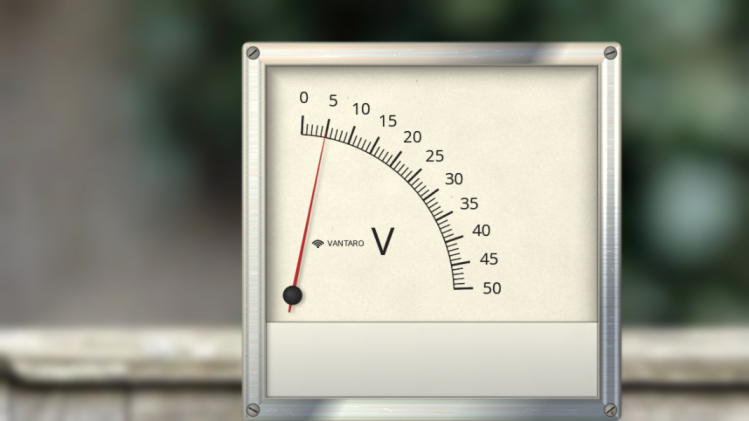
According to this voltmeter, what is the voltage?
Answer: 5 V
